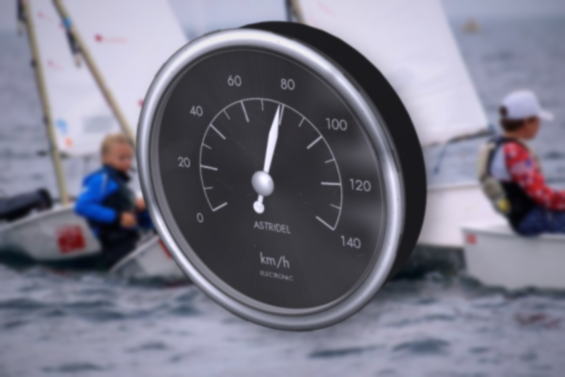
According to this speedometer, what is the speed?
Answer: 80 km/h
